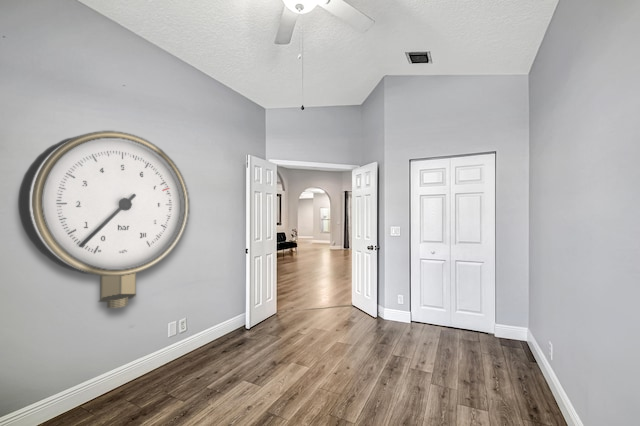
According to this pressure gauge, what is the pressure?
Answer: 0.5 bar
